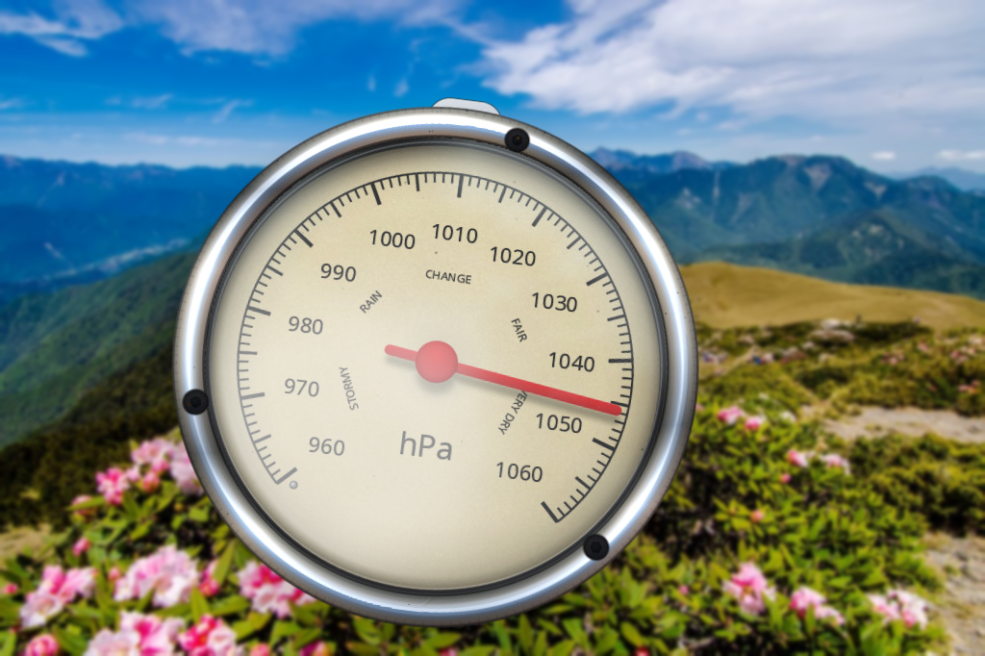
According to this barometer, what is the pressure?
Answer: 1046 hPa
